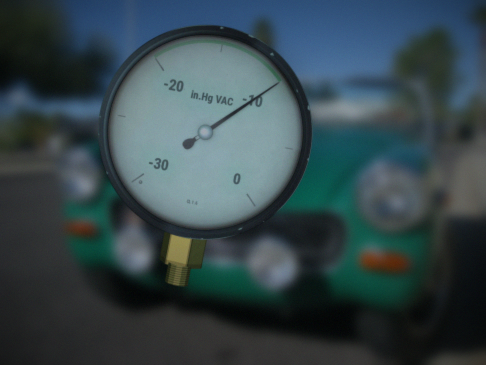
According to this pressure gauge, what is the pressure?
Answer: -10 inHg
